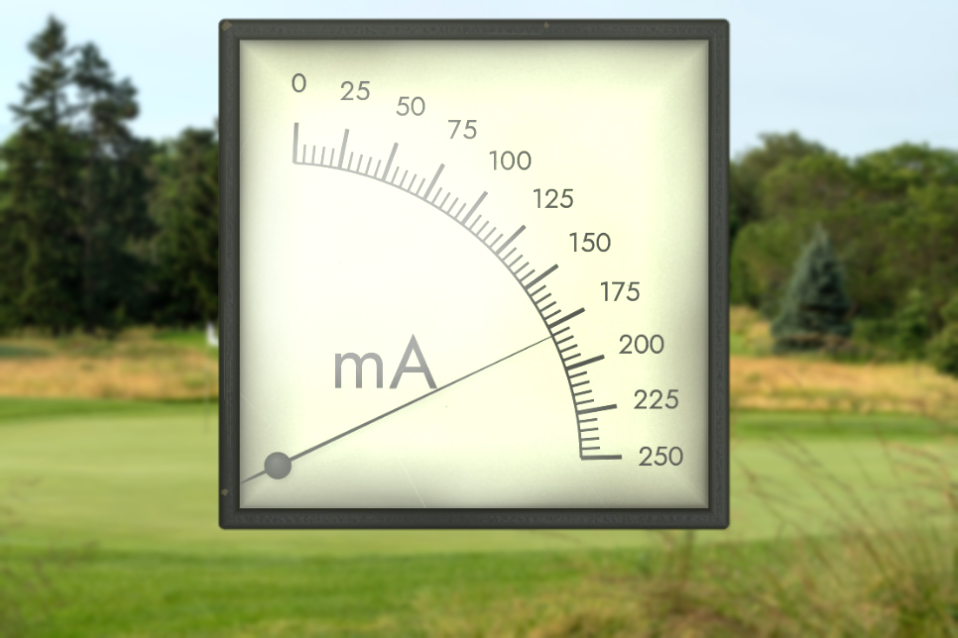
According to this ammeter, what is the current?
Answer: 180 mA
